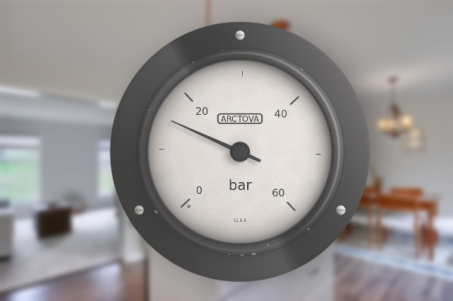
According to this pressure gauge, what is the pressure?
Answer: 15 bar
